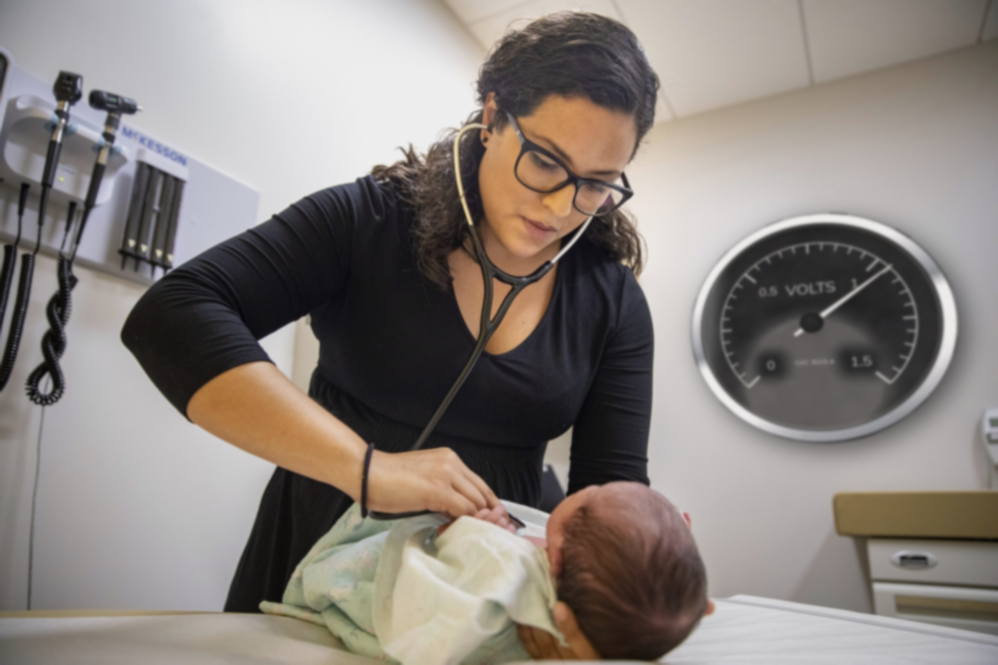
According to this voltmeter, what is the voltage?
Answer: 1.05 V
